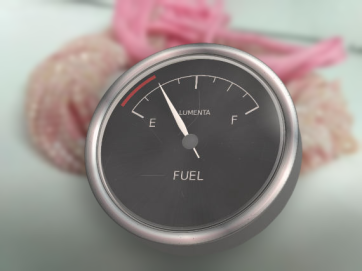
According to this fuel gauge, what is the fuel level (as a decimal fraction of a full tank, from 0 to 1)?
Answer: 0.25
